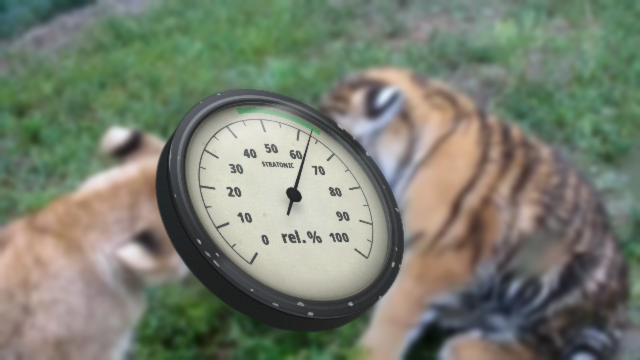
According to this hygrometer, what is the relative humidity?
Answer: 62.5 %
